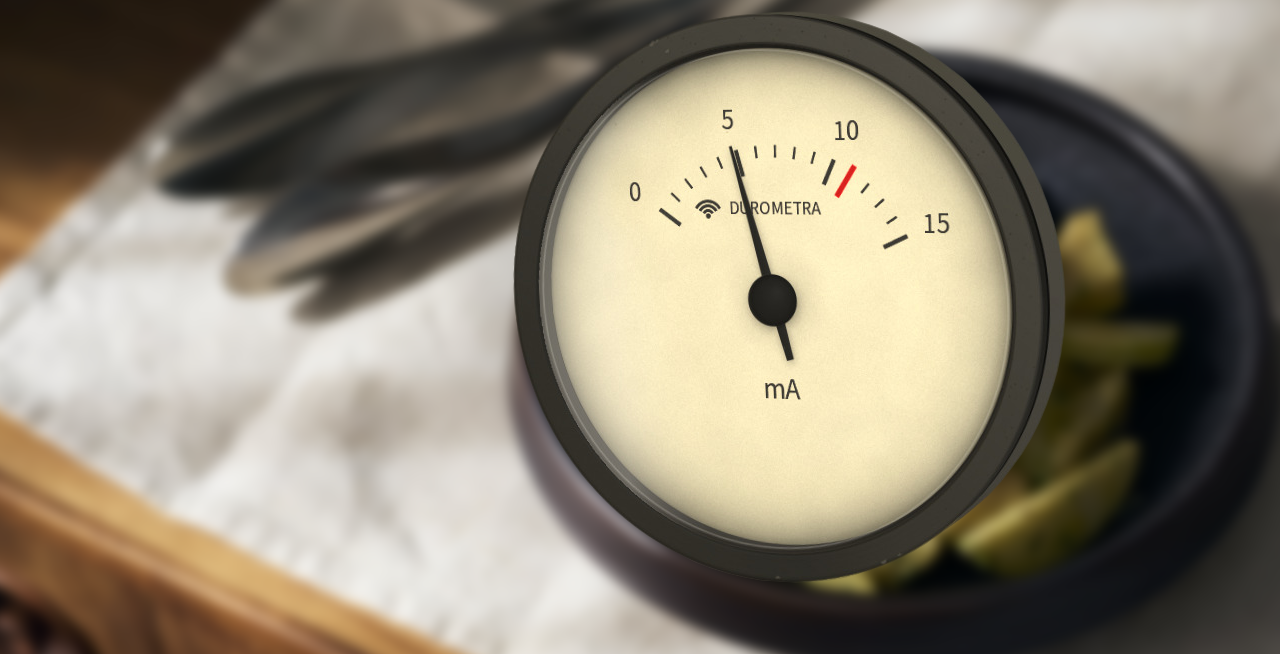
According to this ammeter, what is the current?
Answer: 5 mA
